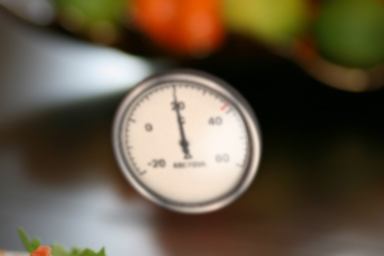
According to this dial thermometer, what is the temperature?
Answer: 20 °C
